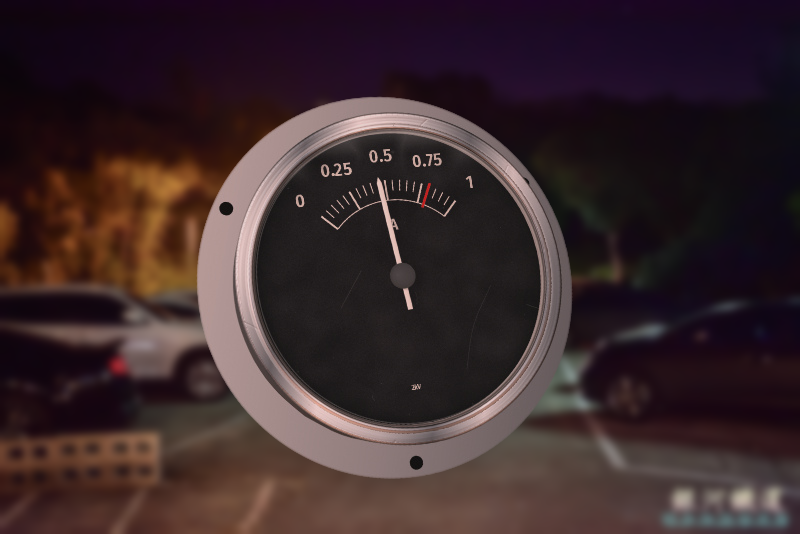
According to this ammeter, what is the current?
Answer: 0.45 A
